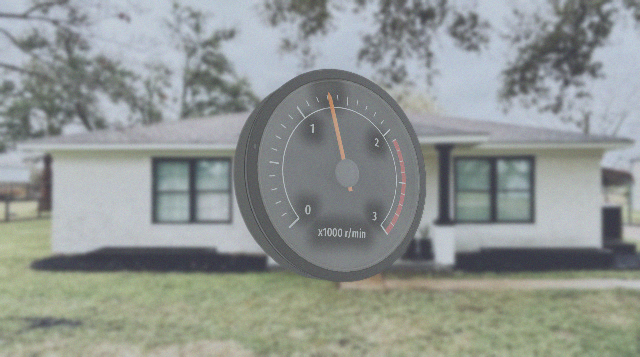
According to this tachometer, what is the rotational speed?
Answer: 1300 rpm
